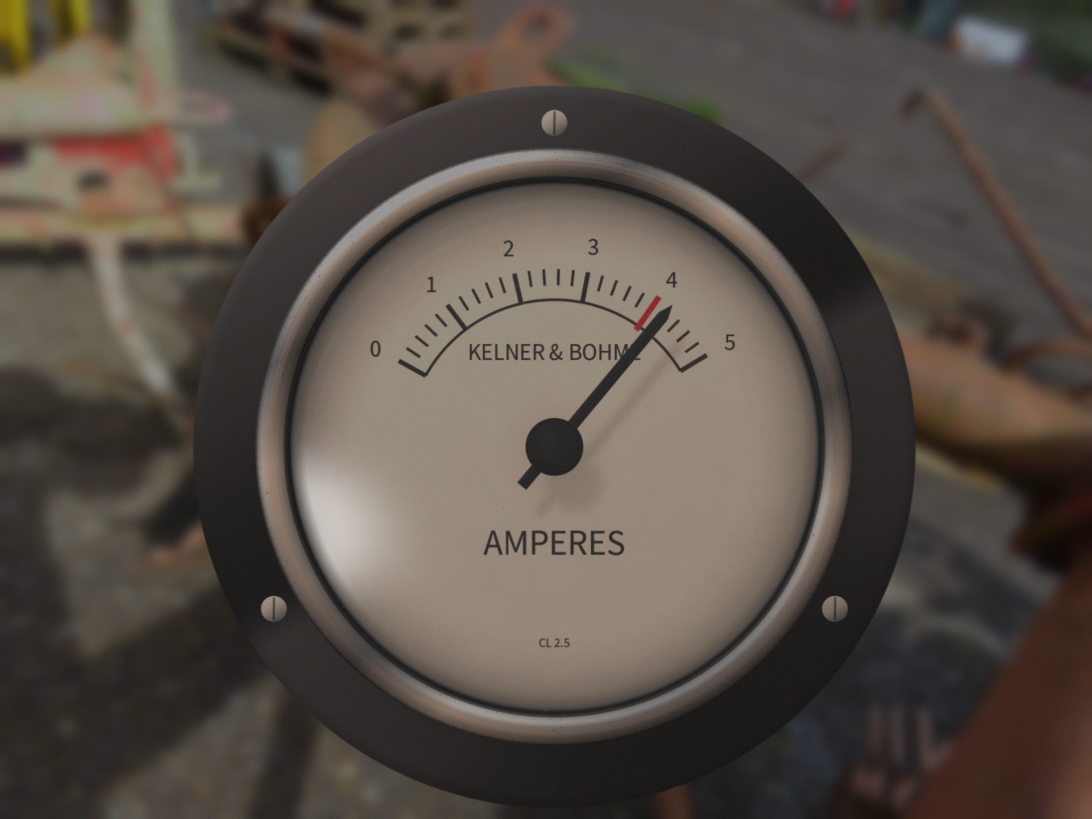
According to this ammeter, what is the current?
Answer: 4.2 A
